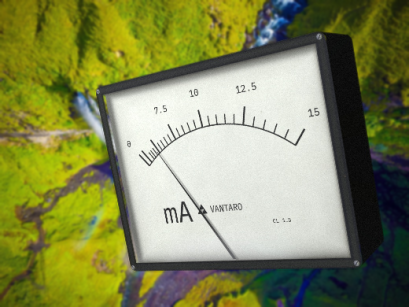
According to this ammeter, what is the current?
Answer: 5 mA
